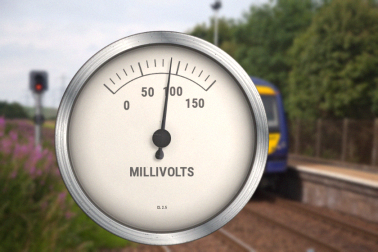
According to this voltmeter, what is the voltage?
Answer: 90 mV
